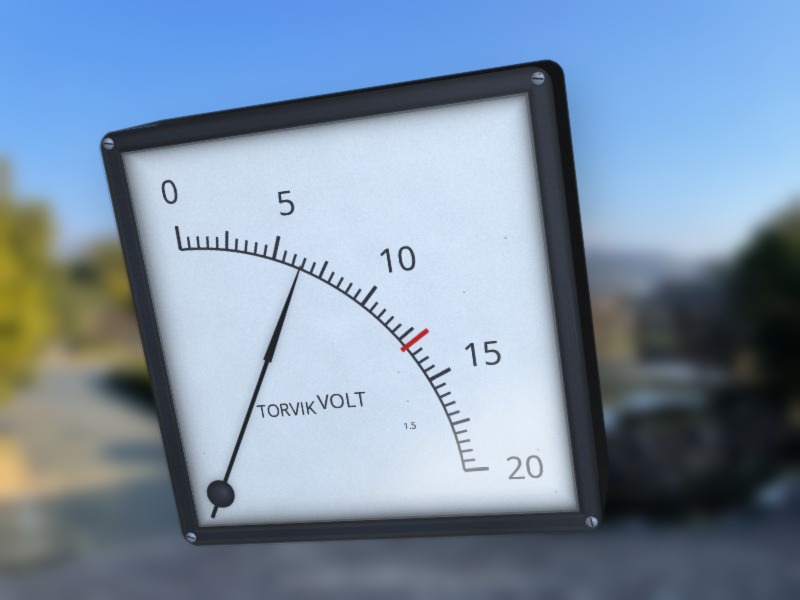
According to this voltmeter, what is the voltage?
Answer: 6.5 V
